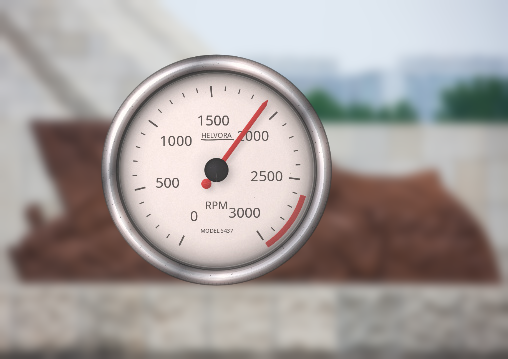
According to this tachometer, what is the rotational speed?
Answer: 1900 rpm
